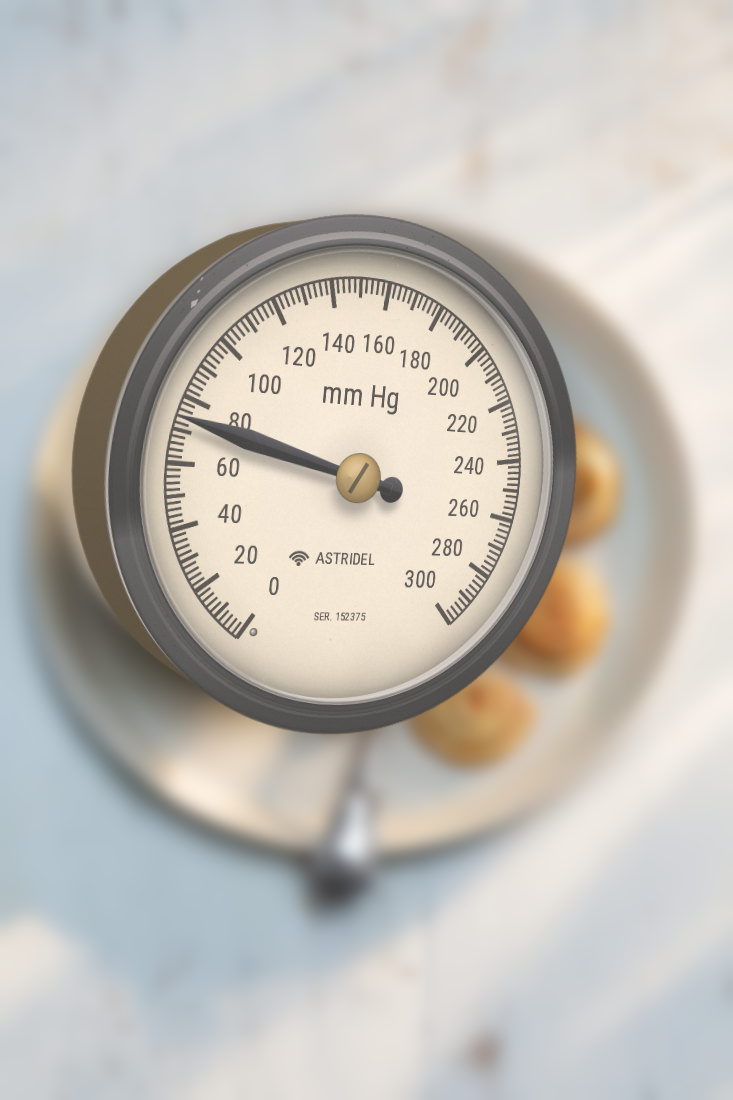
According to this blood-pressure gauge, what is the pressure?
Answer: 74 mmHg
